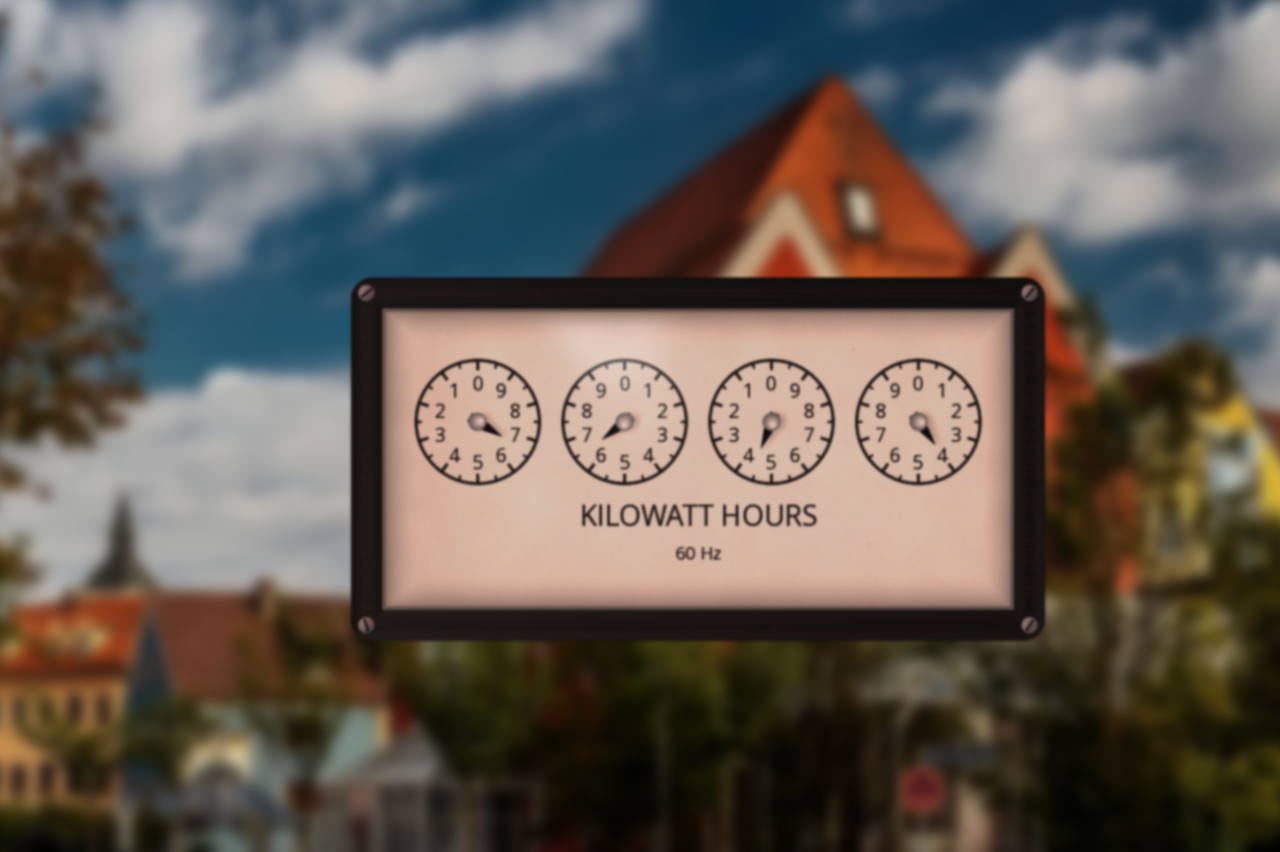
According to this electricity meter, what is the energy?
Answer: 6644 kWh
